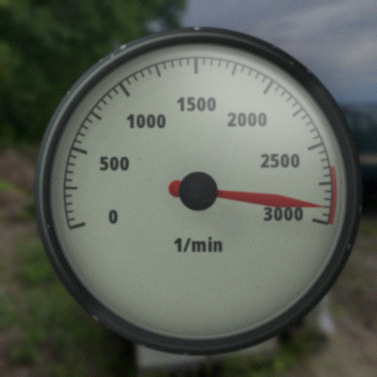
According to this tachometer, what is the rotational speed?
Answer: 2900 rpm
